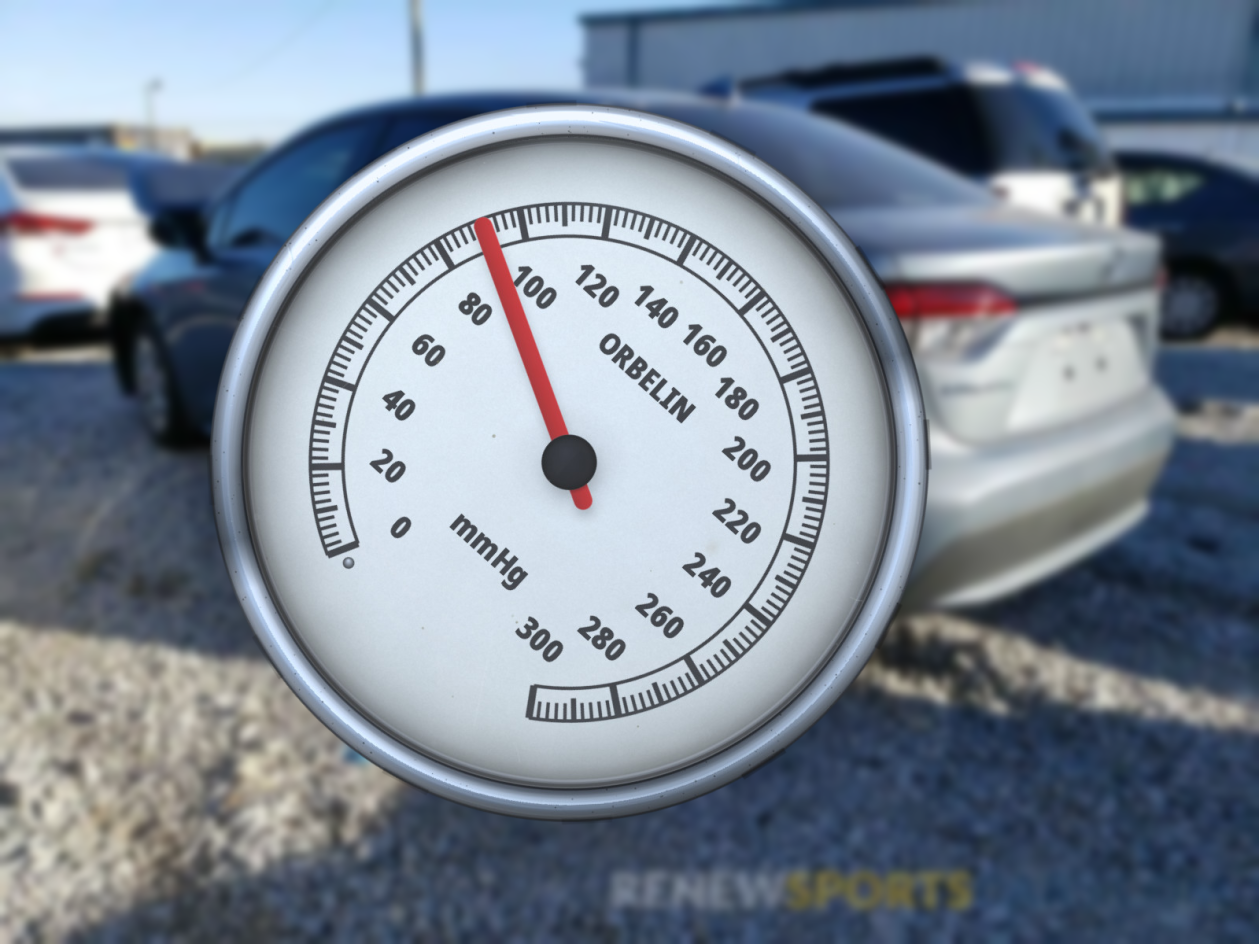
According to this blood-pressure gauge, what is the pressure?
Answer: 91 mmHg
